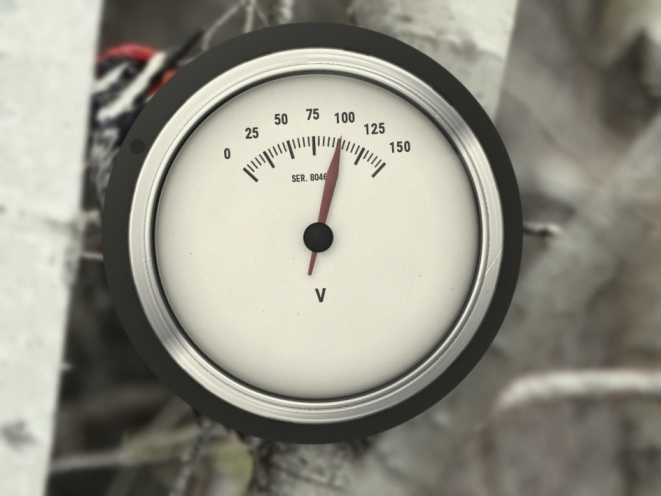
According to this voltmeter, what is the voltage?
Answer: 100 V
